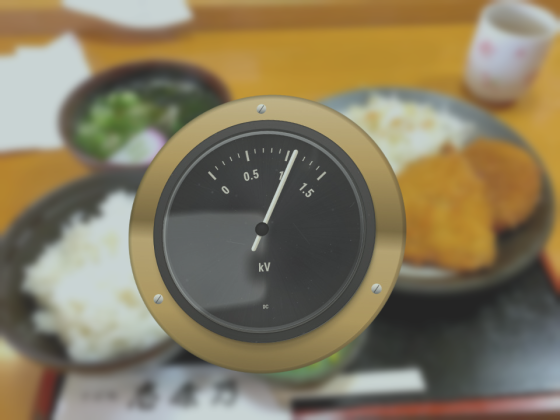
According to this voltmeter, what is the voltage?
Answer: 1.1 kV
